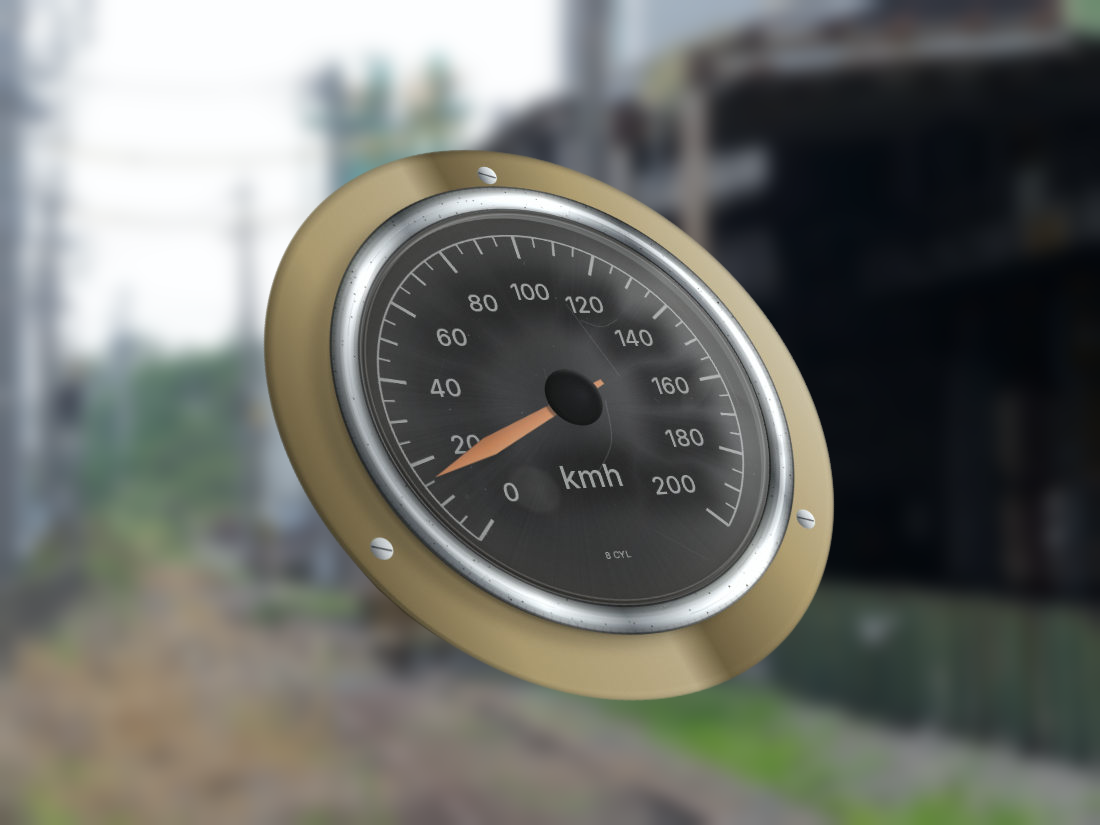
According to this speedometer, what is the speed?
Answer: 15 km/h
